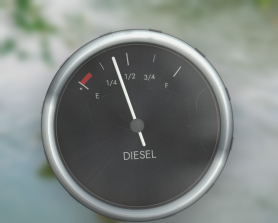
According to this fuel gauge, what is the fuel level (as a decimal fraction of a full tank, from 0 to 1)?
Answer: 0.375
